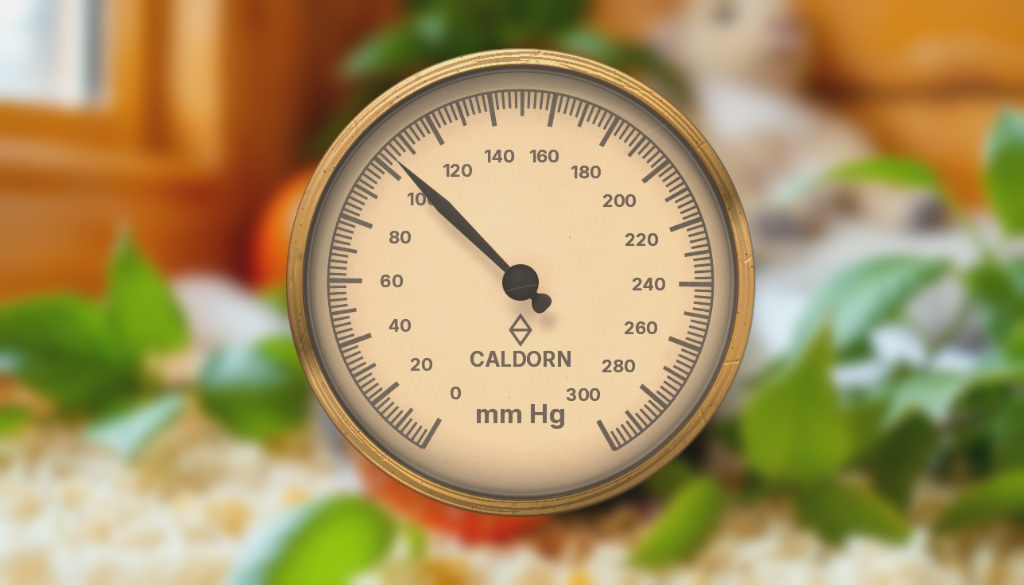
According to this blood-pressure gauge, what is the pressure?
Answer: 104 mmHg
